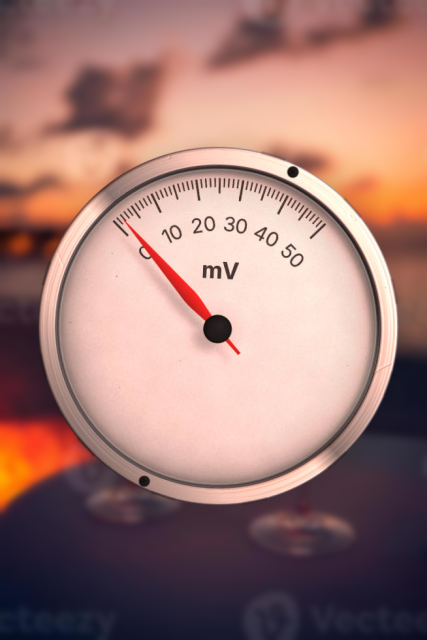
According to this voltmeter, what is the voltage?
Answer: 2 mV
